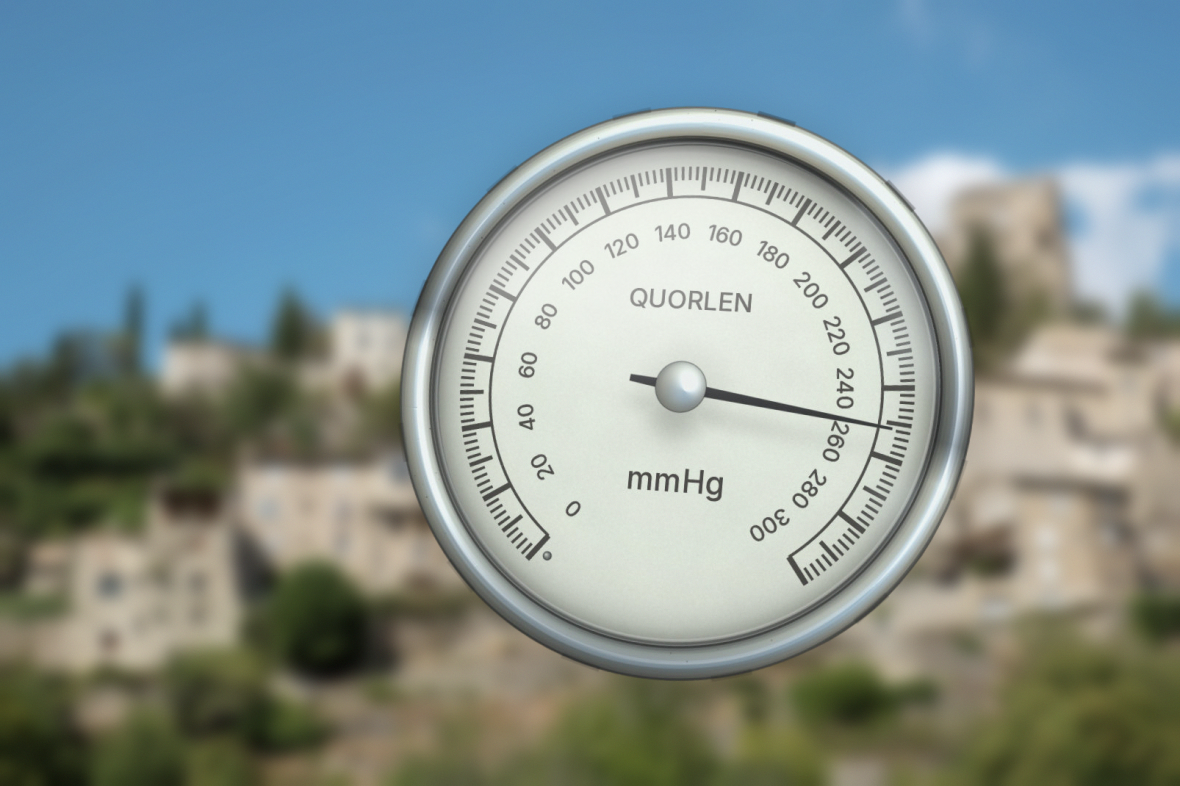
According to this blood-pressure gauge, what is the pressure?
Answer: 252 mmHg
